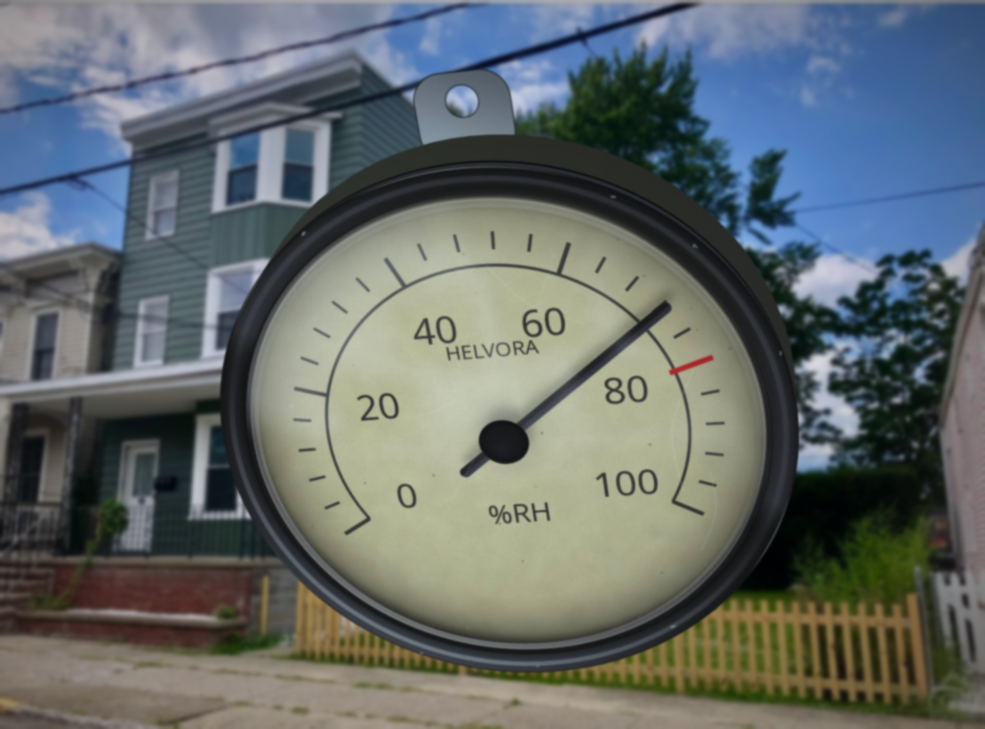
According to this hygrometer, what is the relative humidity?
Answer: 72 %
